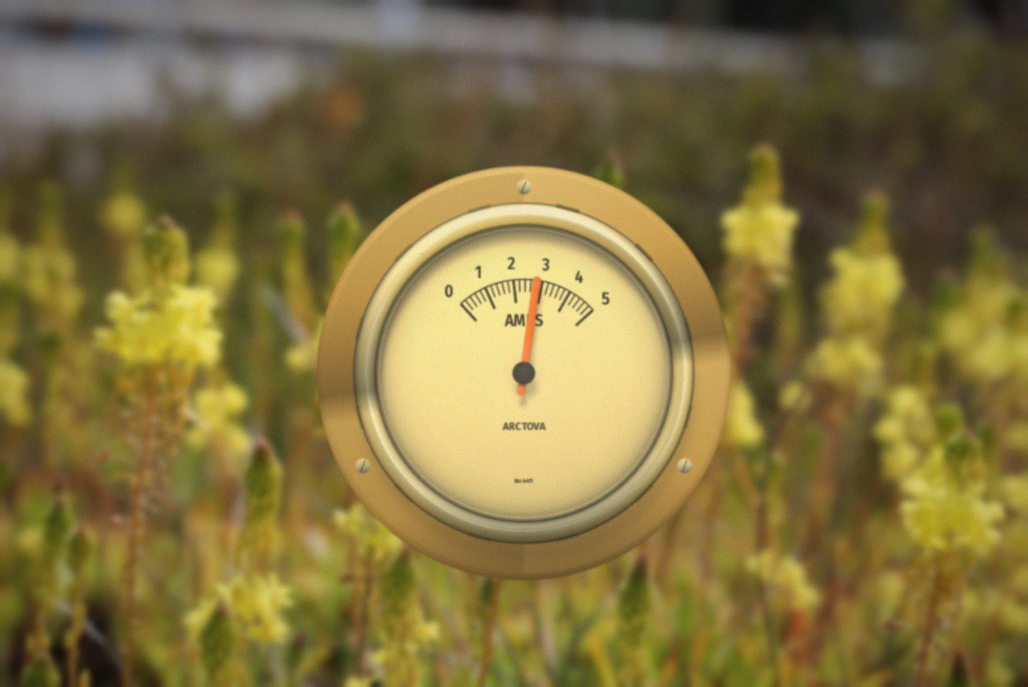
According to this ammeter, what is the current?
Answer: 2.8 A
